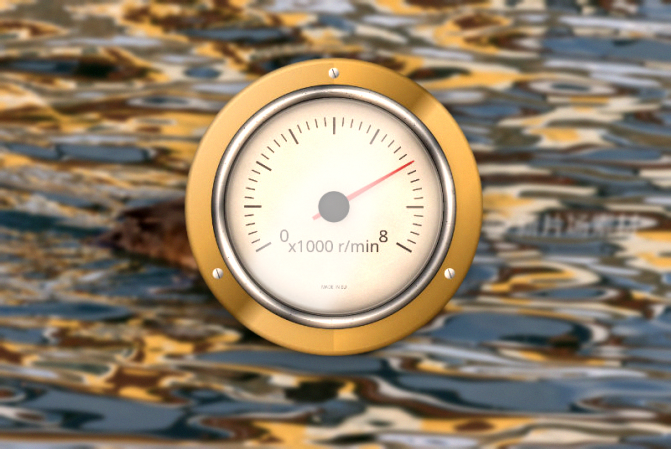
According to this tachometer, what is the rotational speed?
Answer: 6000 rpm
